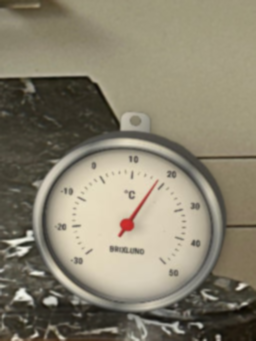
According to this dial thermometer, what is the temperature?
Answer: 18 °C
